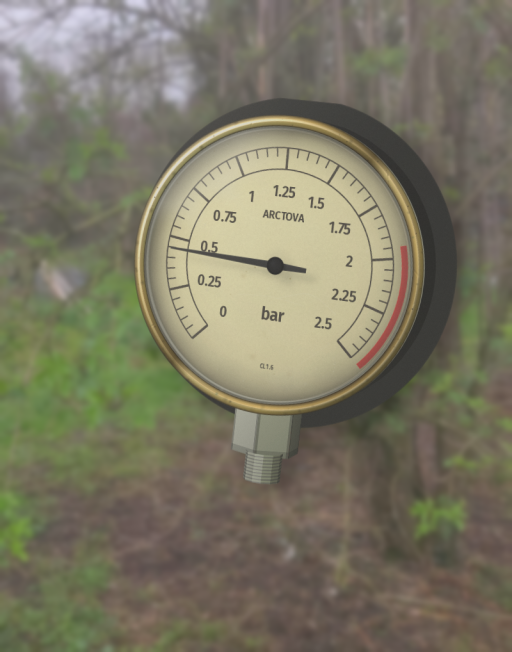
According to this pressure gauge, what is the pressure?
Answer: 0.45 bar
